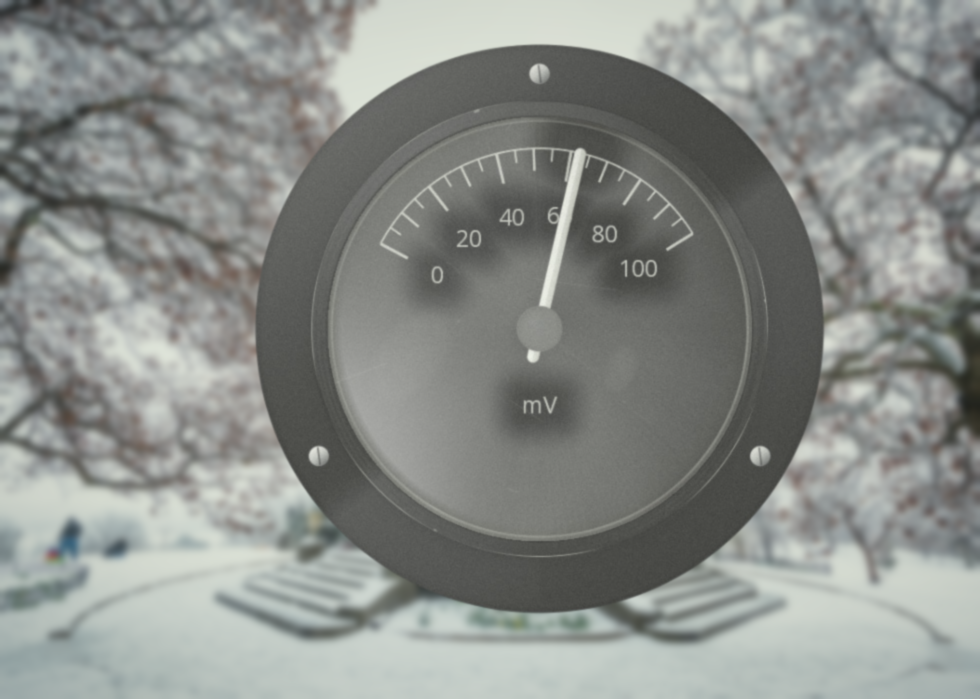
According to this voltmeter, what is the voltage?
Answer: 62.5 mV
